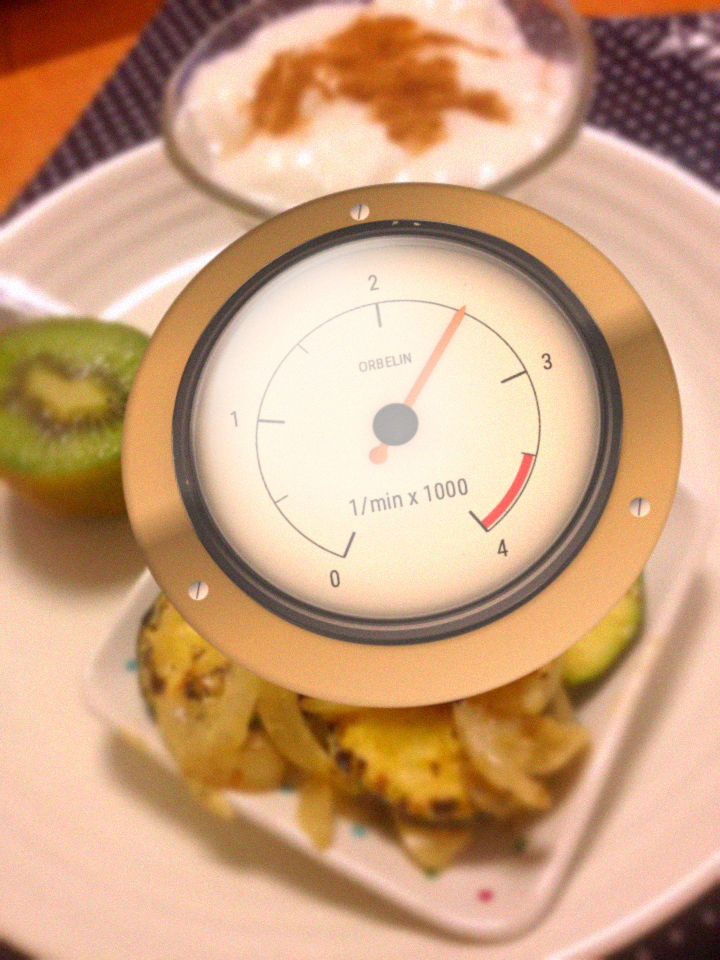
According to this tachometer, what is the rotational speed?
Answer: 2500 rpm
